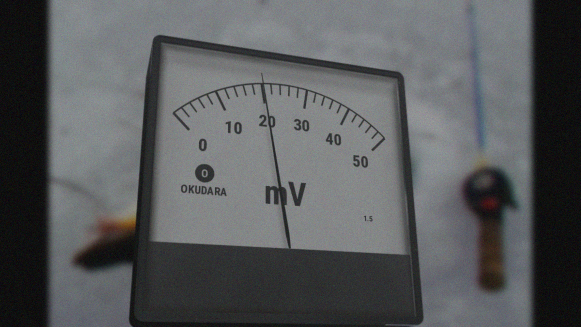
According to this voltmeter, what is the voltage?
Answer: 20 mV
